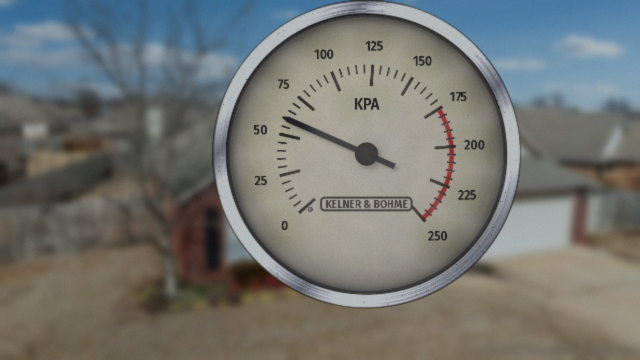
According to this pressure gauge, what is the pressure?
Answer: 60 kPa
